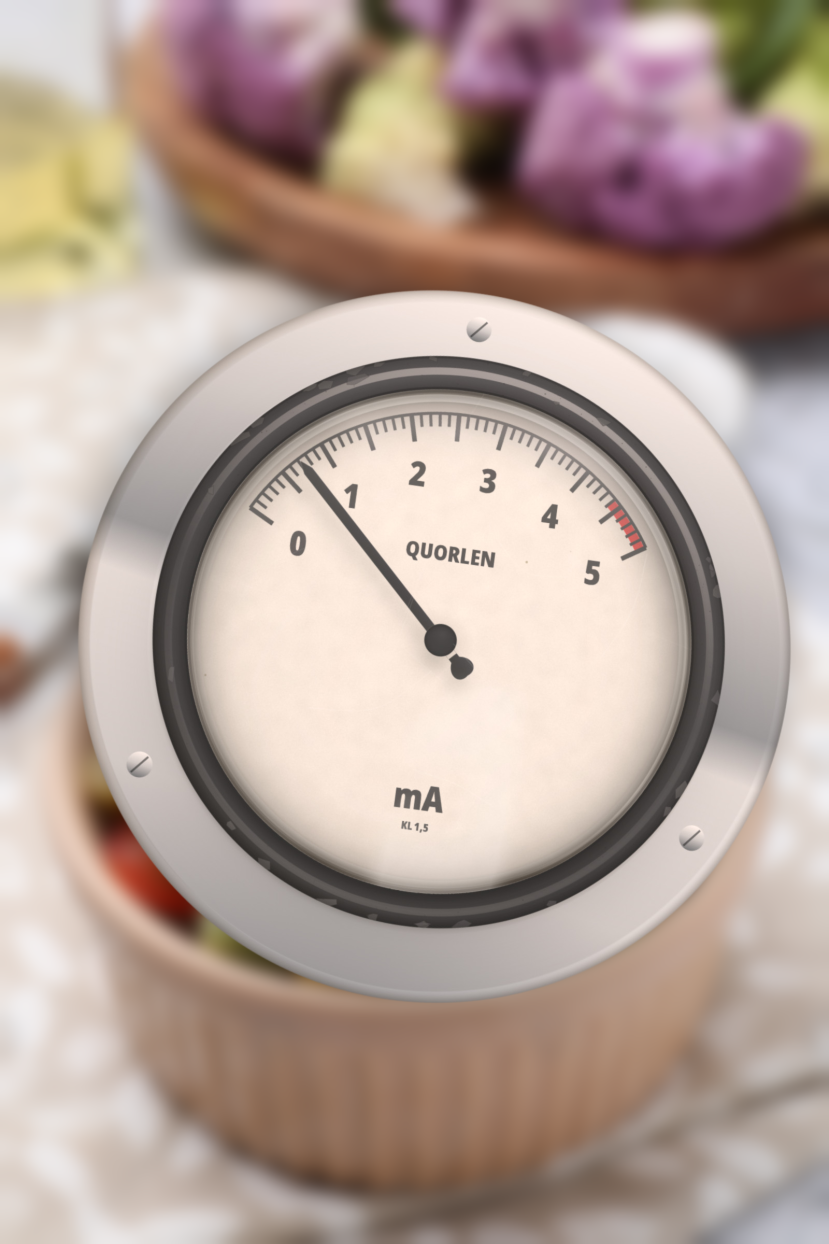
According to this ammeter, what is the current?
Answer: 0.7 mA
